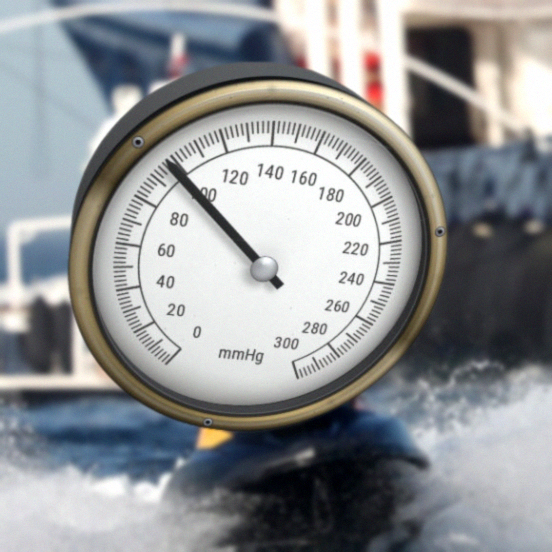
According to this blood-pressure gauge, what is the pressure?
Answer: 98 mmHg
